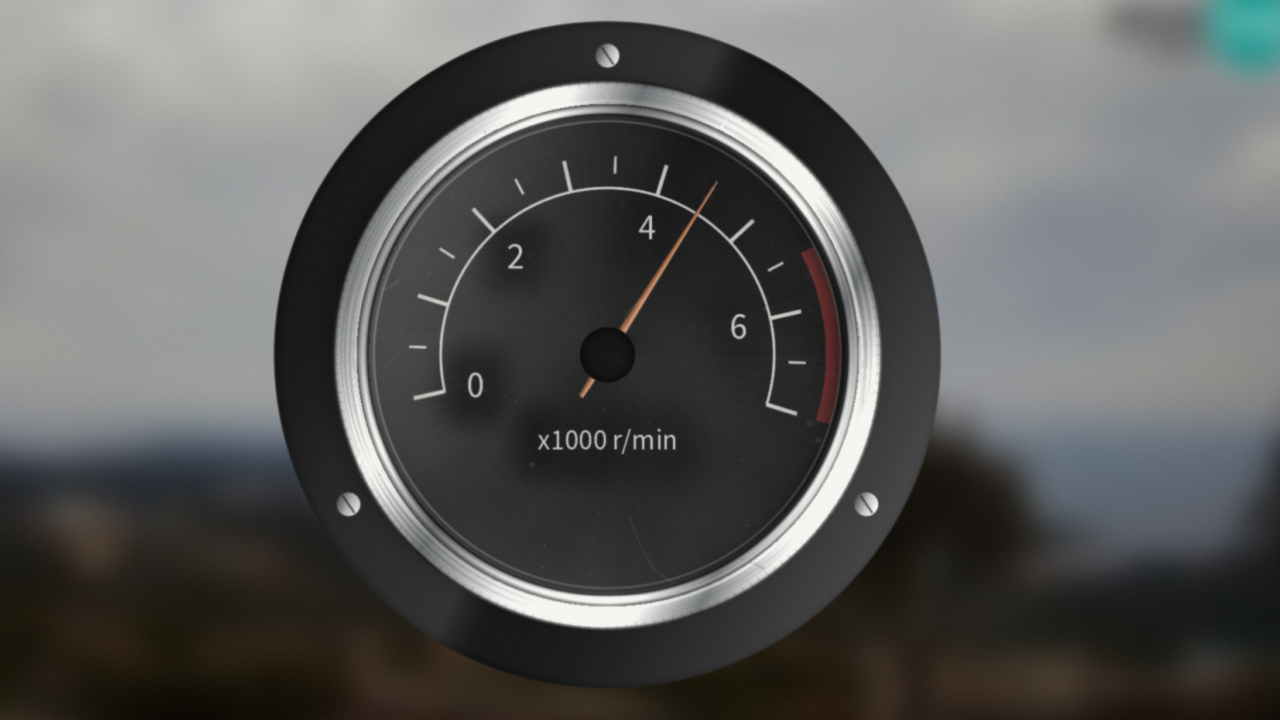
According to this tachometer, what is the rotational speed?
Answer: 4500 rpm
